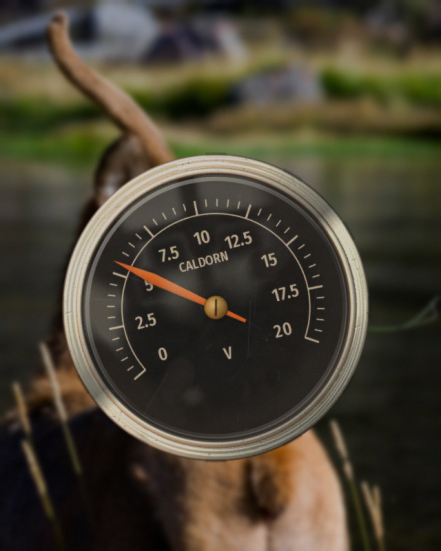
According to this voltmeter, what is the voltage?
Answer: 5.5 V
